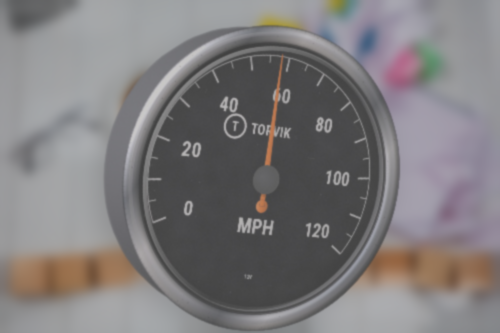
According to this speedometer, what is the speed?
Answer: 57.5 mph
